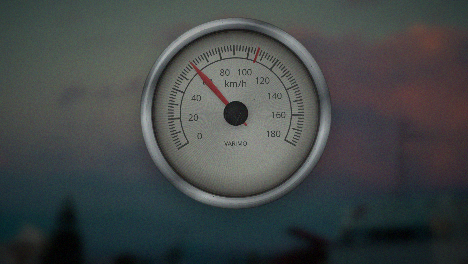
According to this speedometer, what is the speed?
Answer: 60 km/h
